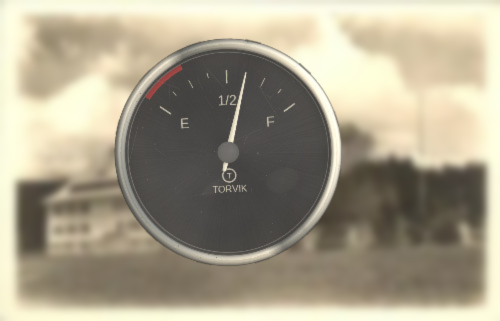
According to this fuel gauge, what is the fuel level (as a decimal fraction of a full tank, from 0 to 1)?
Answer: 0.625
